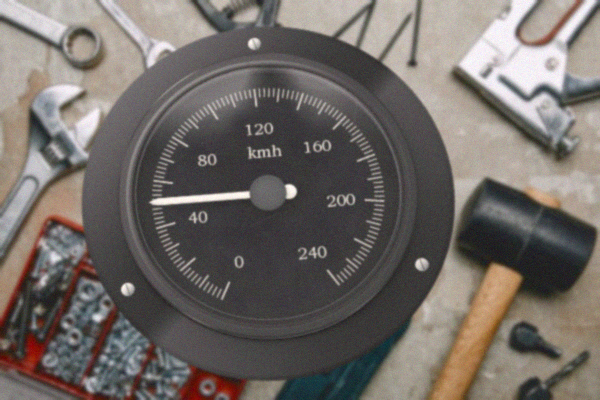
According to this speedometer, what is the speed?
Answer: 50 km/h
